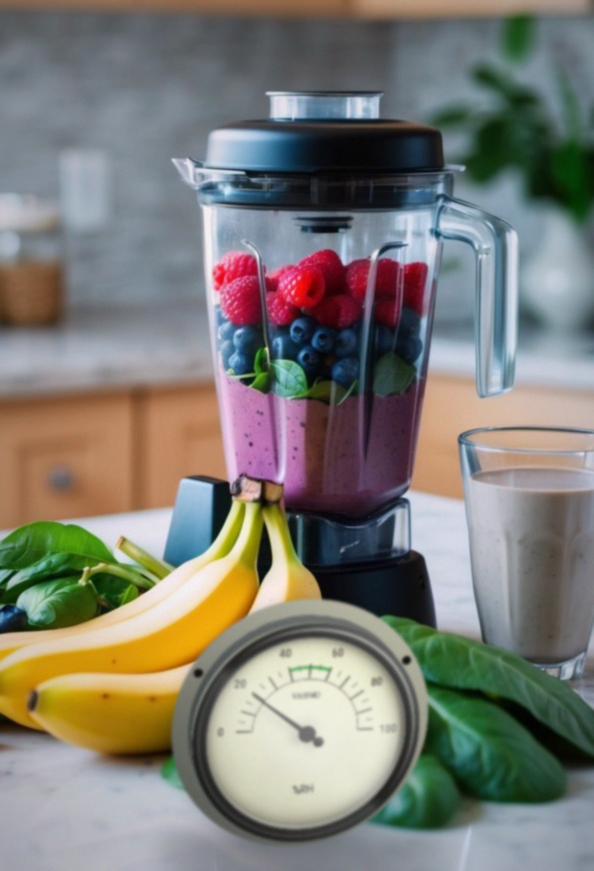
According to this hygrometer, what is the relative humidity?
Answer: 20 %
